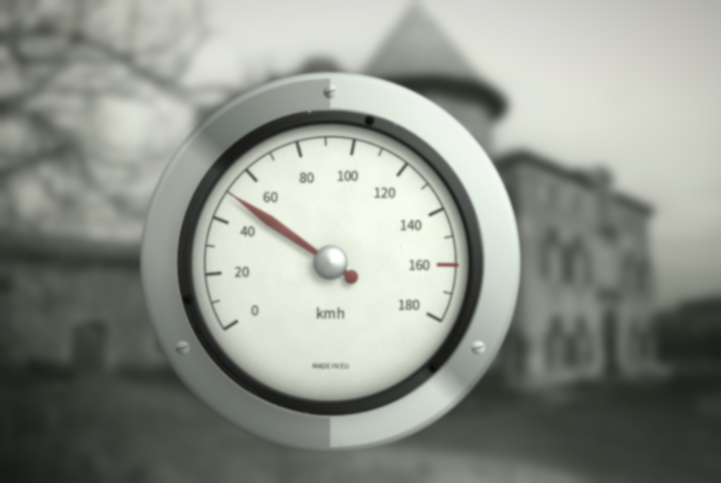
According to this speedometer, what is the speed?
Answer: 50 km/h
